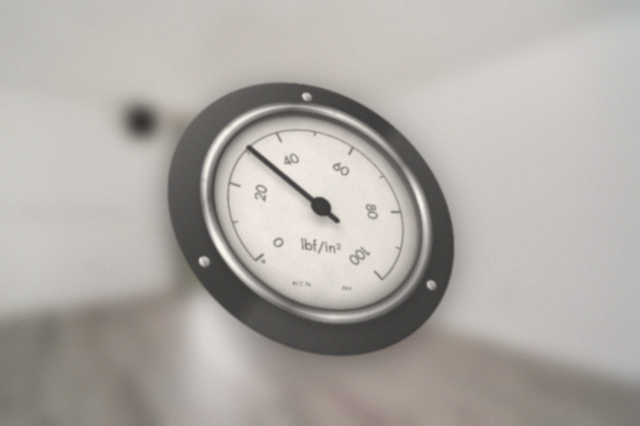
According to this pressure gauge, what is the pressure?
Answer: 30 psi
